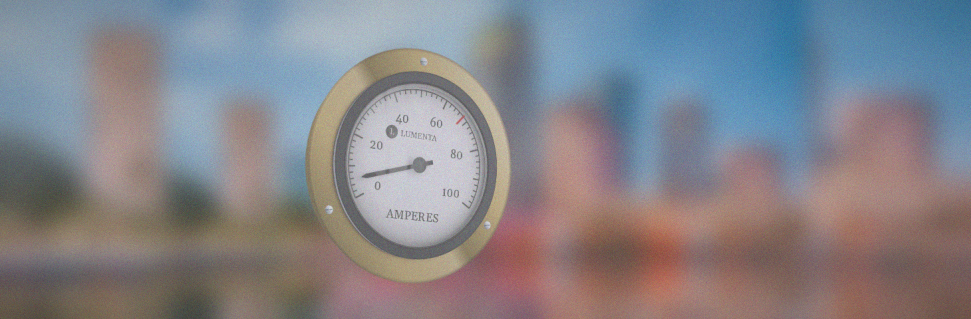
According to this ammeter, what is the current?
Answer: 6 A
